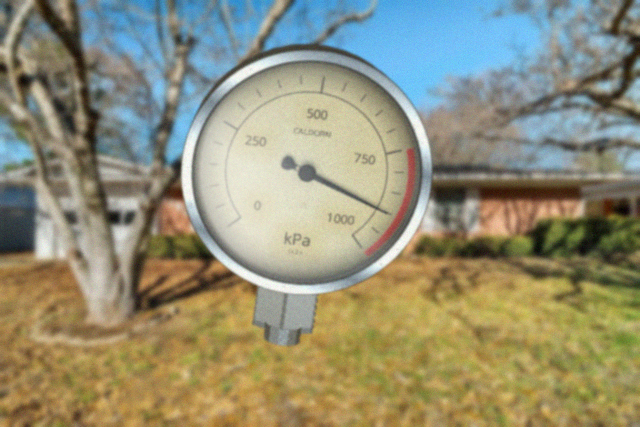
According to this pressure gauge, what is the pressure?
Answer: 900 kPa
